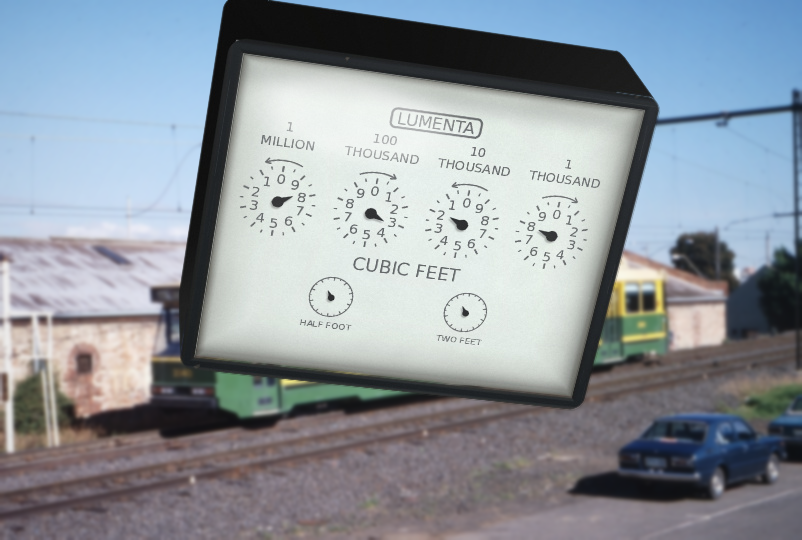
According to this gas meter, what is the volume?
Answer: 831800 ft³
